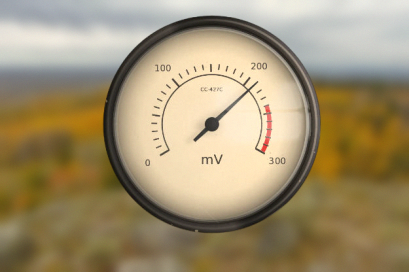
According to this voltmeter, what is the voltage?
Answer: 210 mV
